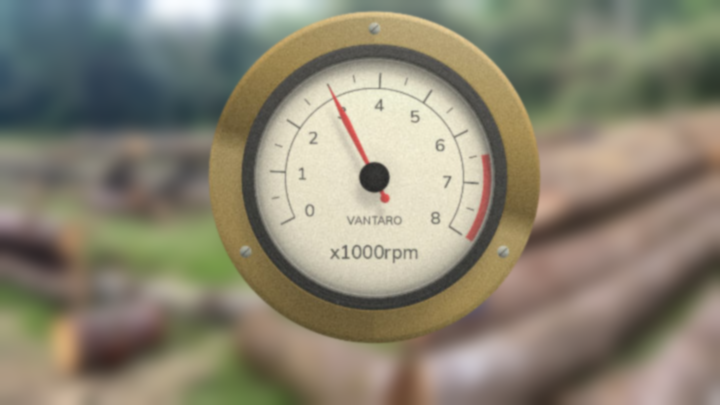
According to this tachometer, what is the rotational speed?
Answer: 3000 rpm
